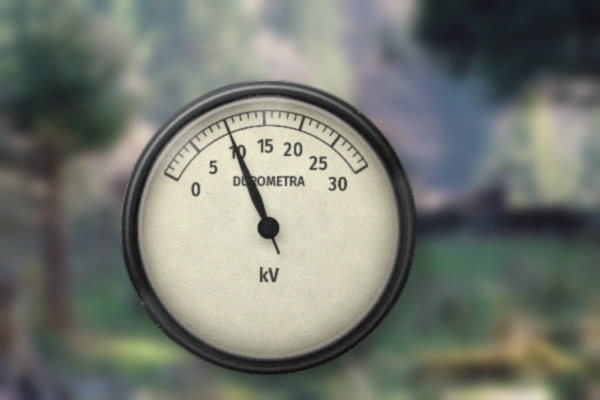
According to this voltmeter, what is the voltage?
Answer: 10 kV
